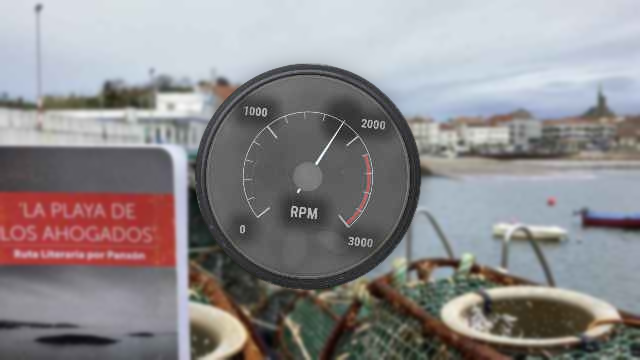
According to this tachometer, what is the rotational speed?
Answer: 1800 rpm
